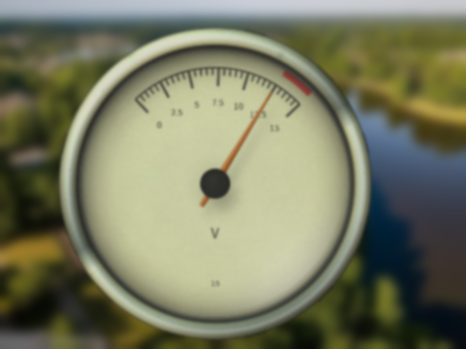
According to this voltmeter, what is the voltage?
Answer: 12.5 V
